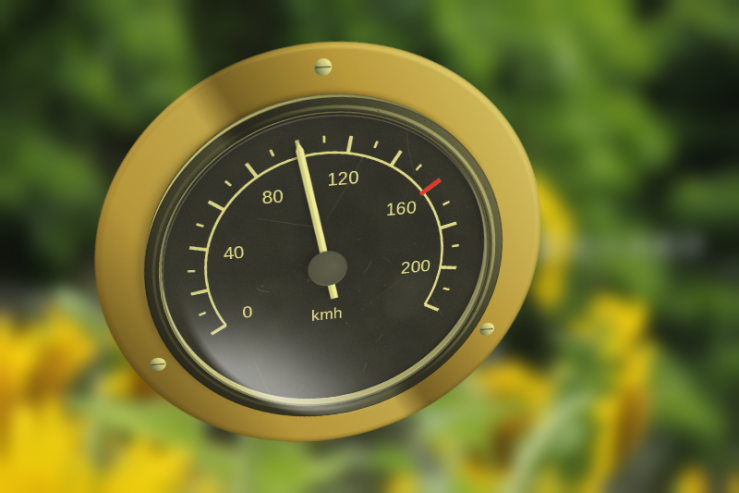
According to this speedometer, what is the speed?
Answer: 100 km/h
